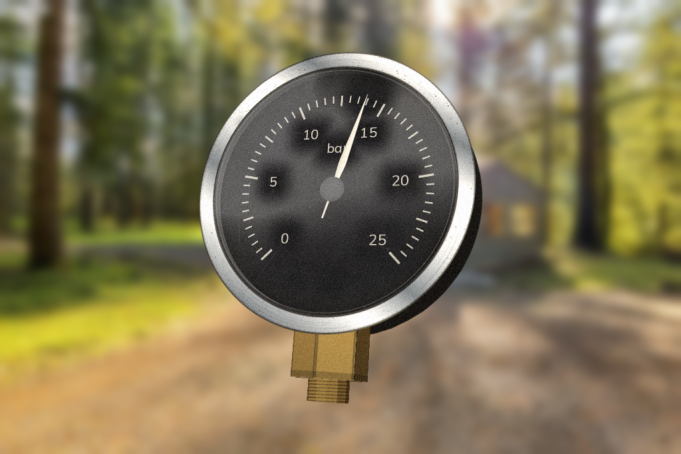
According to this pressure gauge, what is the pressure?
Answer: 14 bar
